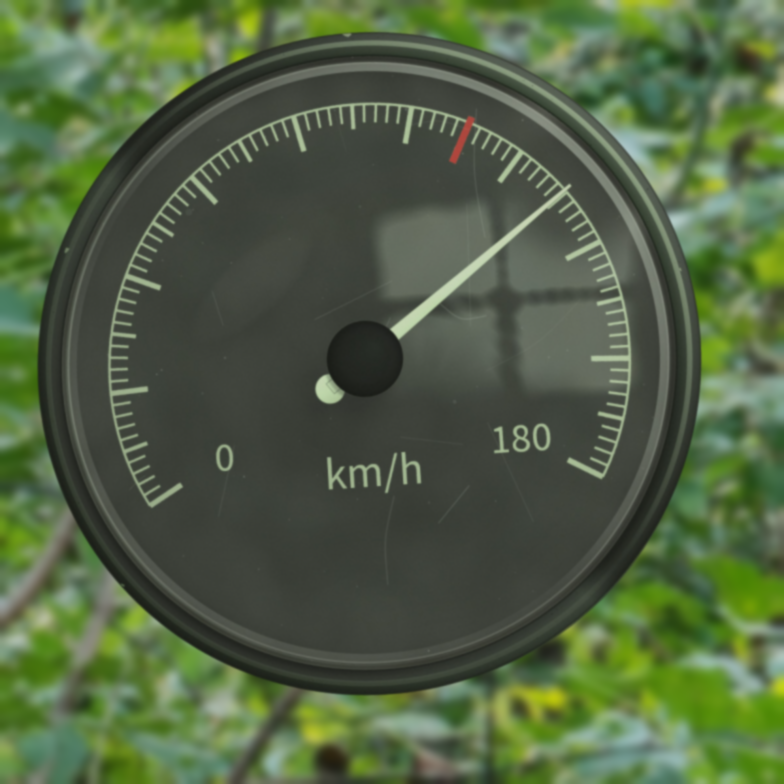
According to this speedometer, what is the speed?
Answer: 130 km/h
